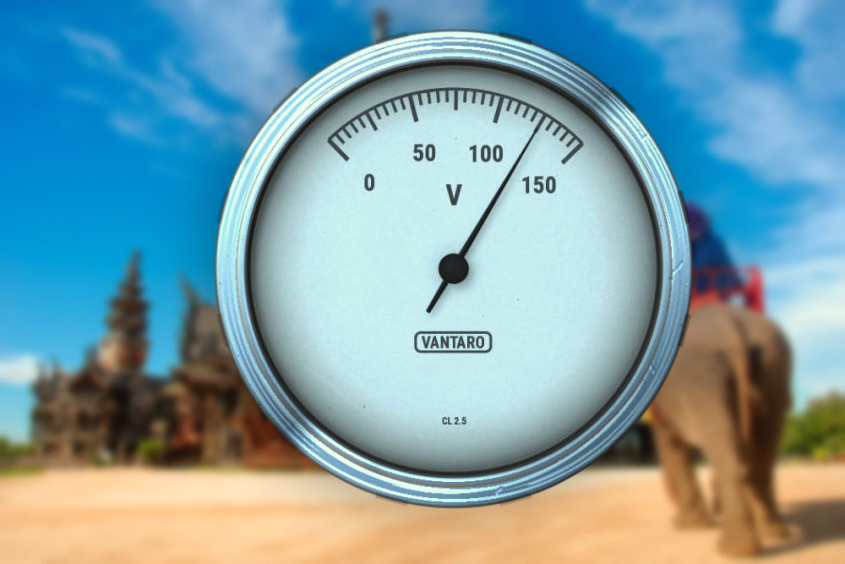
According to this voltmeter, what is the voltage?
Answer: 125 V
